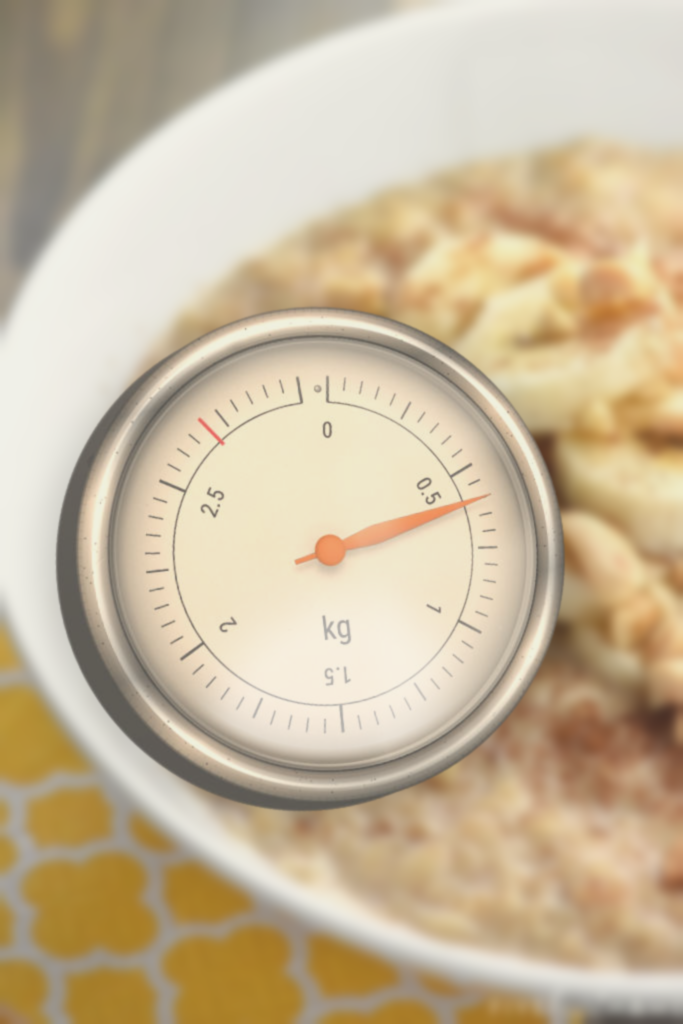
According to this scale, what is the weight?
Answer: 0.6 kg
